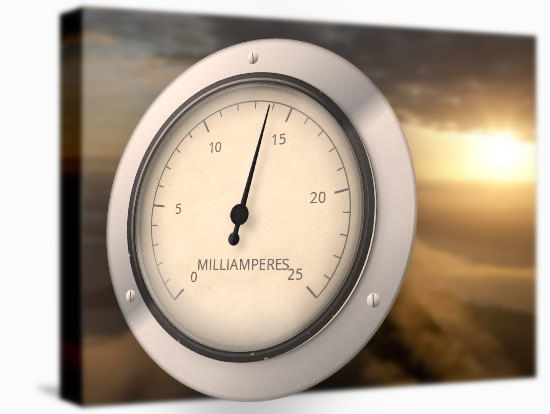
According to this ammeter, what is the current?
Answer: 14 mA
